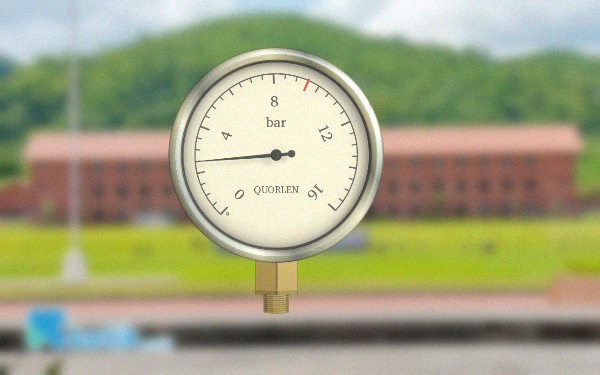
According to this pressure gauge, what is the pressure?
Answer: 2.5 bar
